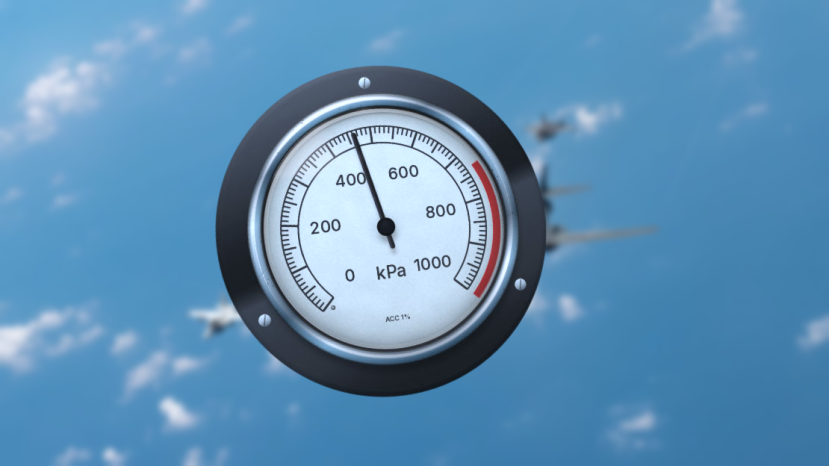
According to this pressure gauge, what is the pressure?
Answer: 460 kPa
